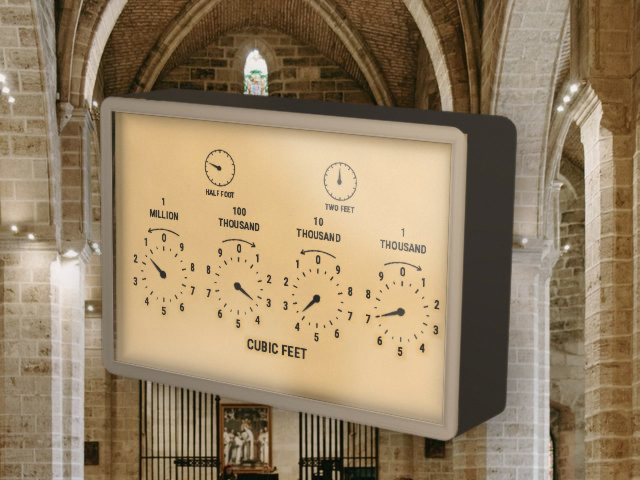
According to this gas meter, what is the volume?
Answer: 133700 ft³
